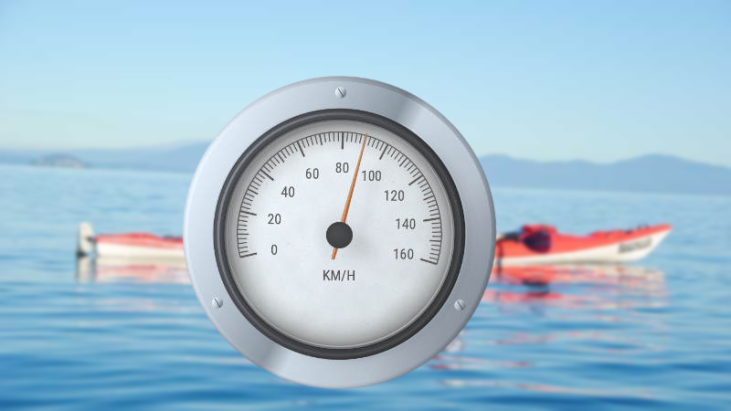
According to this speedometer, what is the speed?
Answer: 90 km/h
